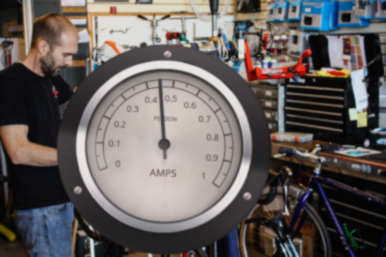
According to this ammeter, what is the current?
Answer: 0.45 A
